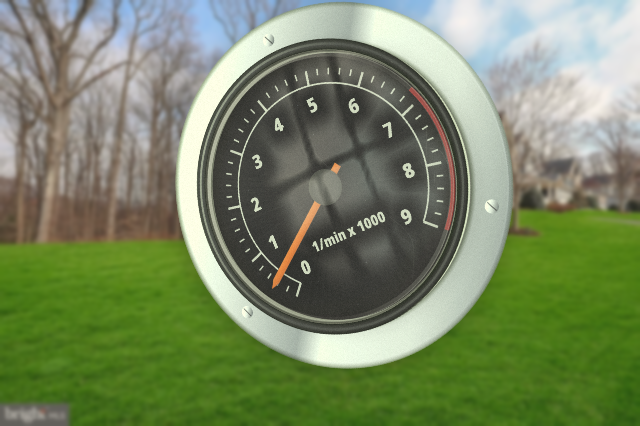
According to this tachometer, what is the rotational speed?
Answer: 400 rpm
